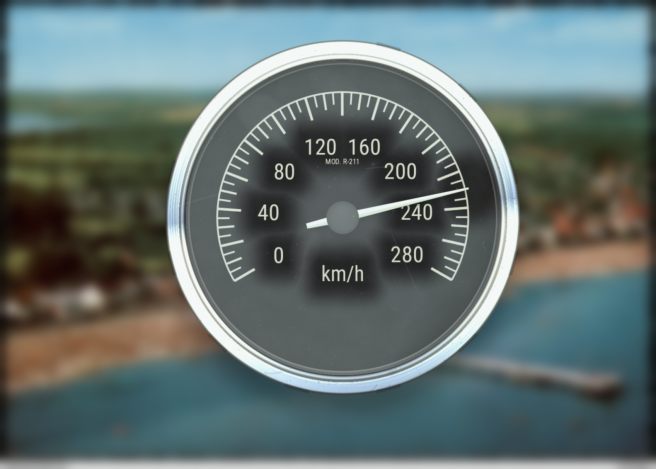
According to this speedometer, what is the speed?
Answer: 230 km/h
